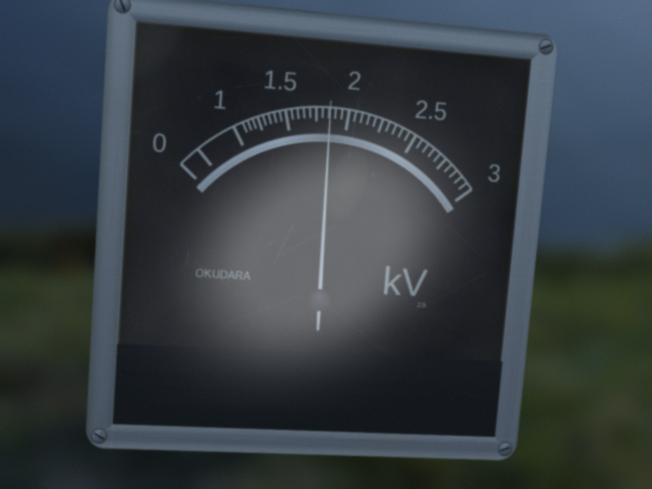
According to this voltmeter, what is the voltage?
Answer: 1.85 kV
